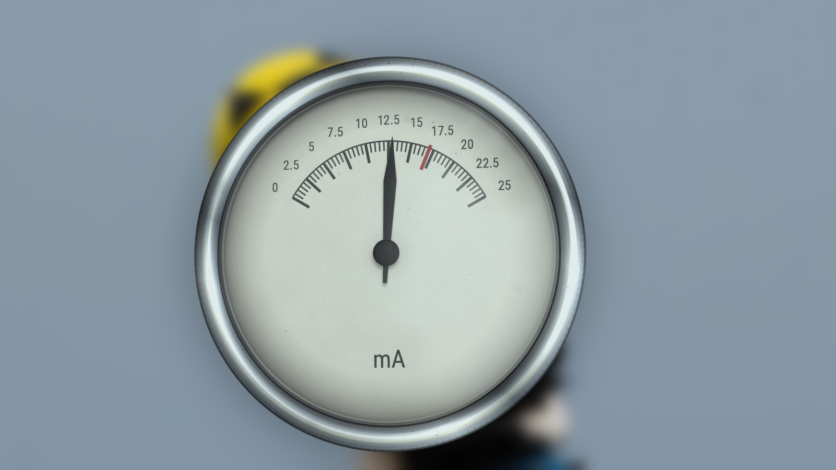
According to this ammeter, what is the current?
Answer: 13 mA
